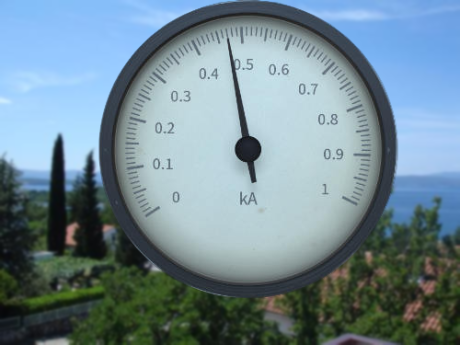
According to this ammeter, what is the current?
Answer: 0.47 kA
